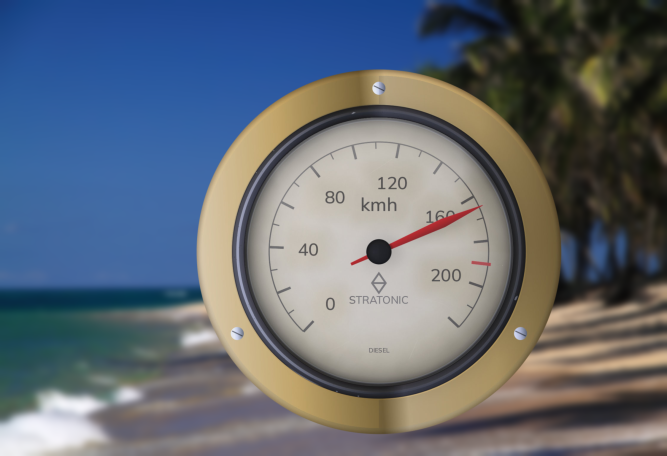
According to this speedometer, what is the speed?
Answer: 165 km/h
